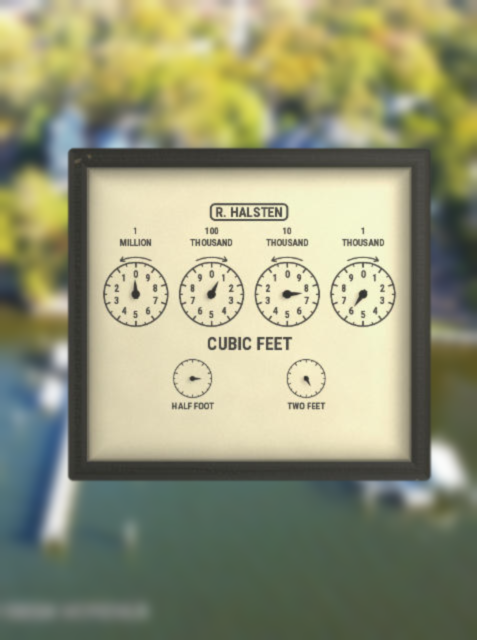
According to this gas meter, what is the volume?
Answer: 7600 ft³
